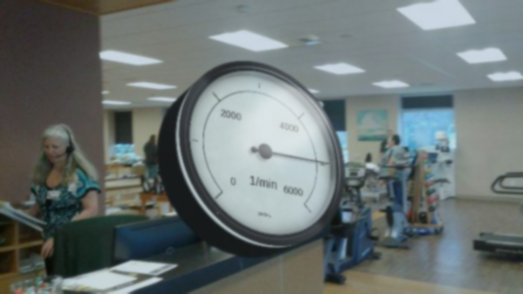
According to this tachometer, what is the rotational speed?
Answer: 5000 rpm
